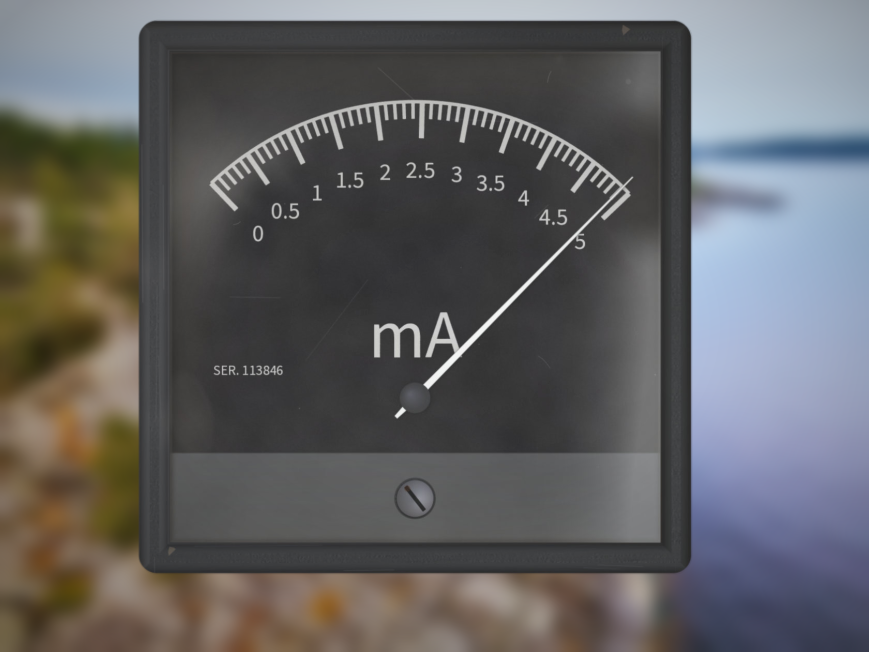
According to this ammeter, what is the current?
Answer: 4.9 mA
